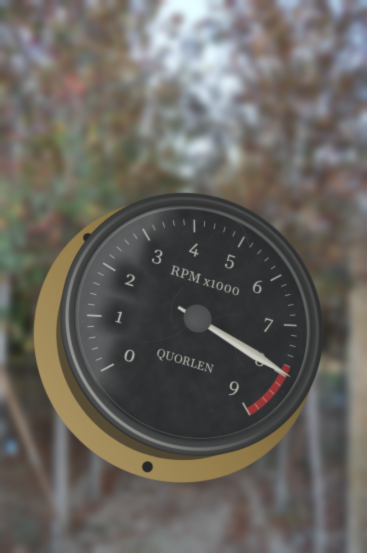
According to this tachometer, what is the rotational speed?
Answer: 8000 rpm
